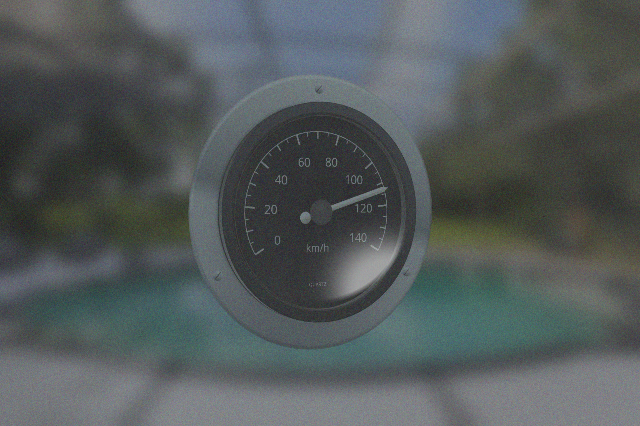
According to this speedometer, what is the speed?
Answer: 112.5 km/h
